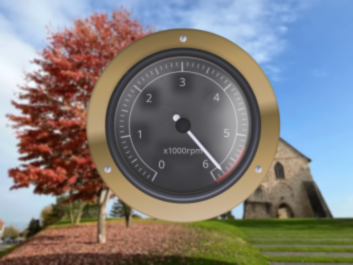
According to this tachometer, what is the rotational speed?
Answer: 5800 rpm
